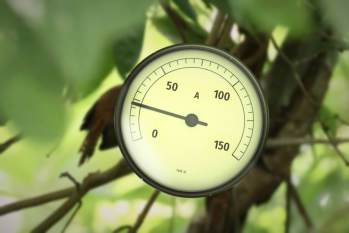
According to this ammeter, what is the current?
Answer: 22.5 A
